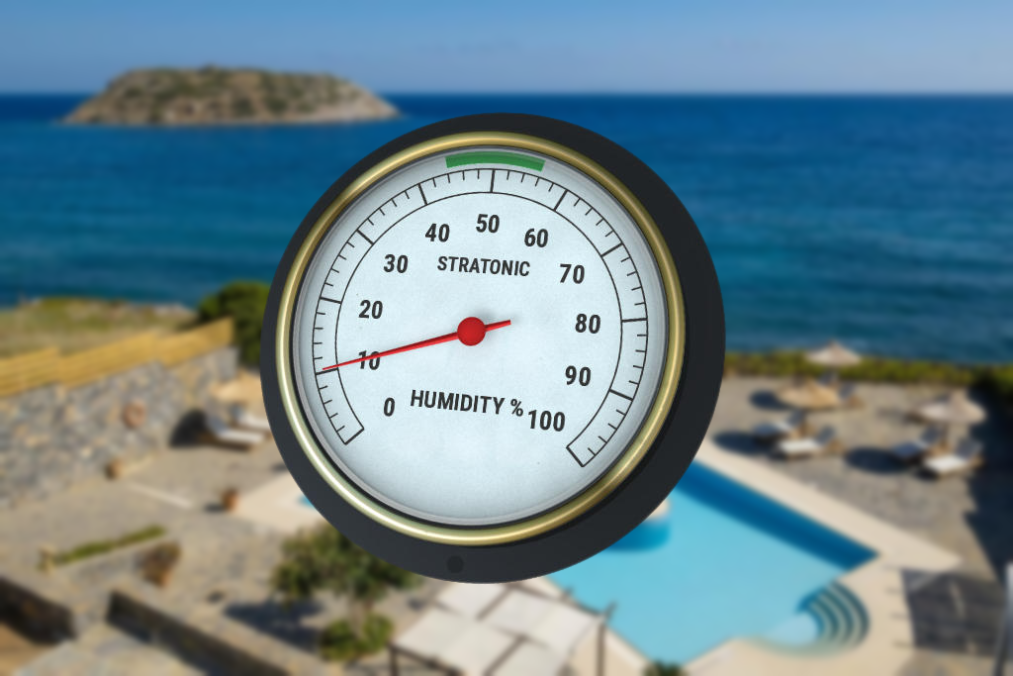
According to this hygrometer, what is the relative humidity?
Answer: 10 %
